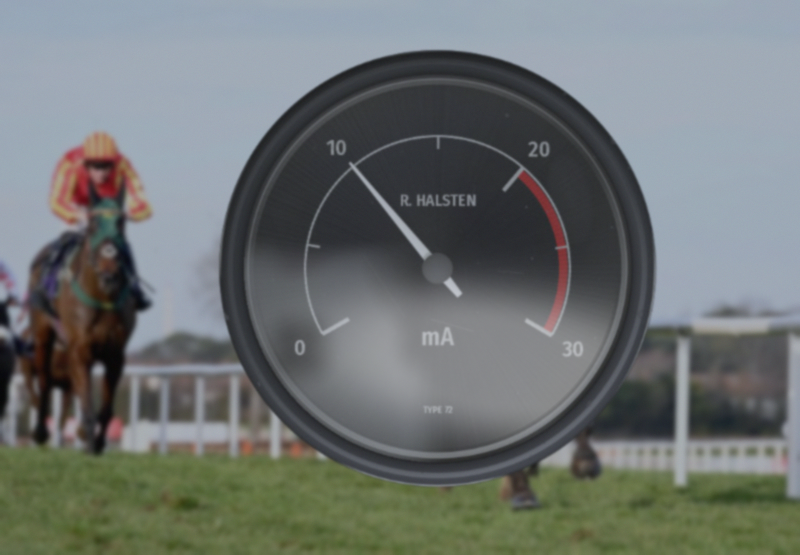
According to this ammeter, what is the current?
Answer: 10 mA
